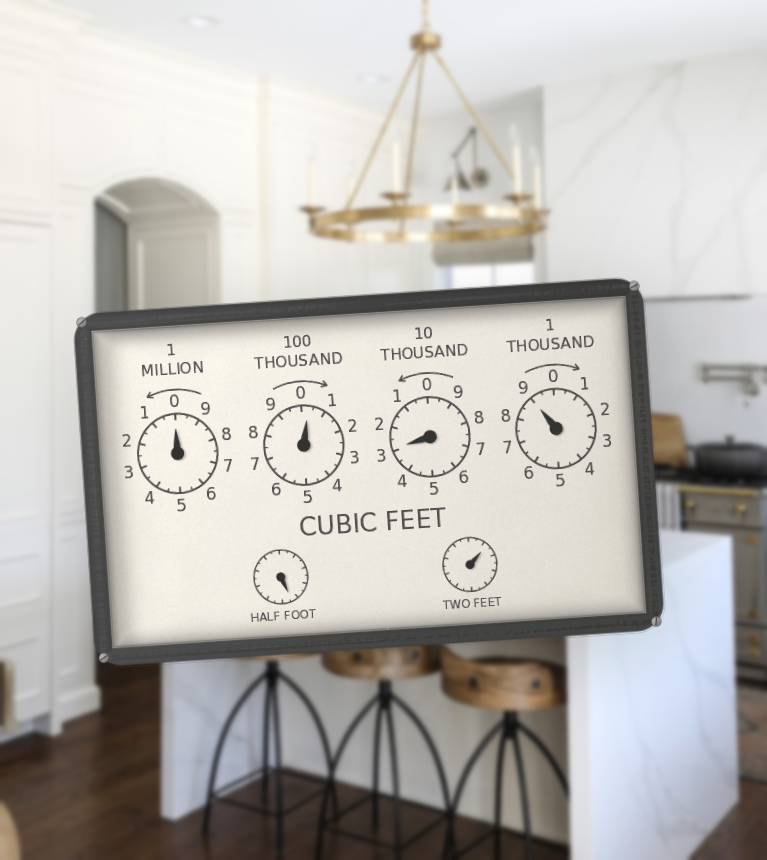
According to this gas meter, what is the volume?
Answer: 2900 ft³
